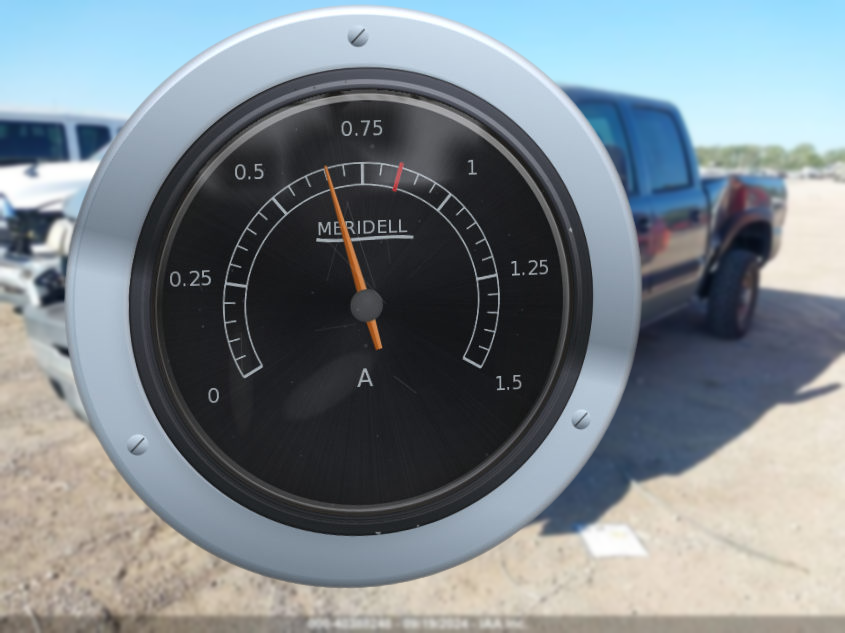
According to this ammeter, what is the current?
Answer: 0.65 A
